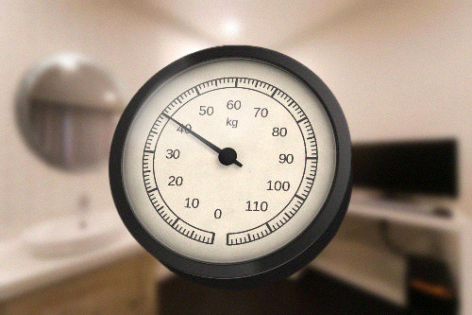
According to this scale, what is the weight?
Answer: 40 kg
